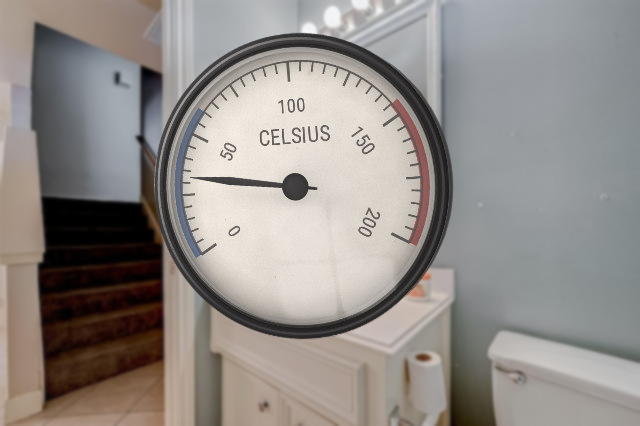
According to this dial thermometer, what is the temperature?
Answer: 32.5 °C
